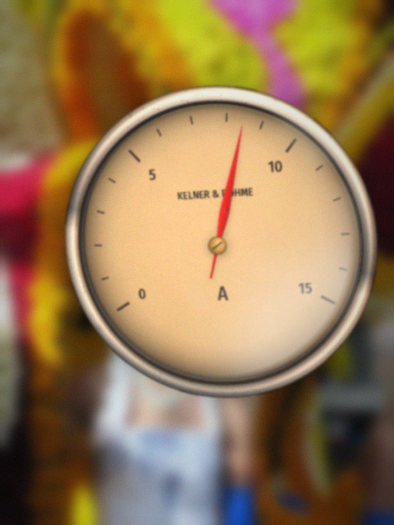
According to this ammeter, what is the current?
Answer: 8.5 A
